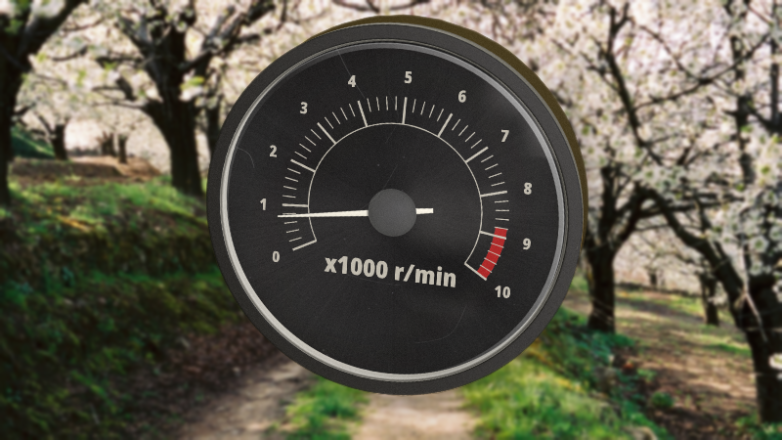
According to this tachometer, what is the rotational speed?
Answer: 800 rpm
